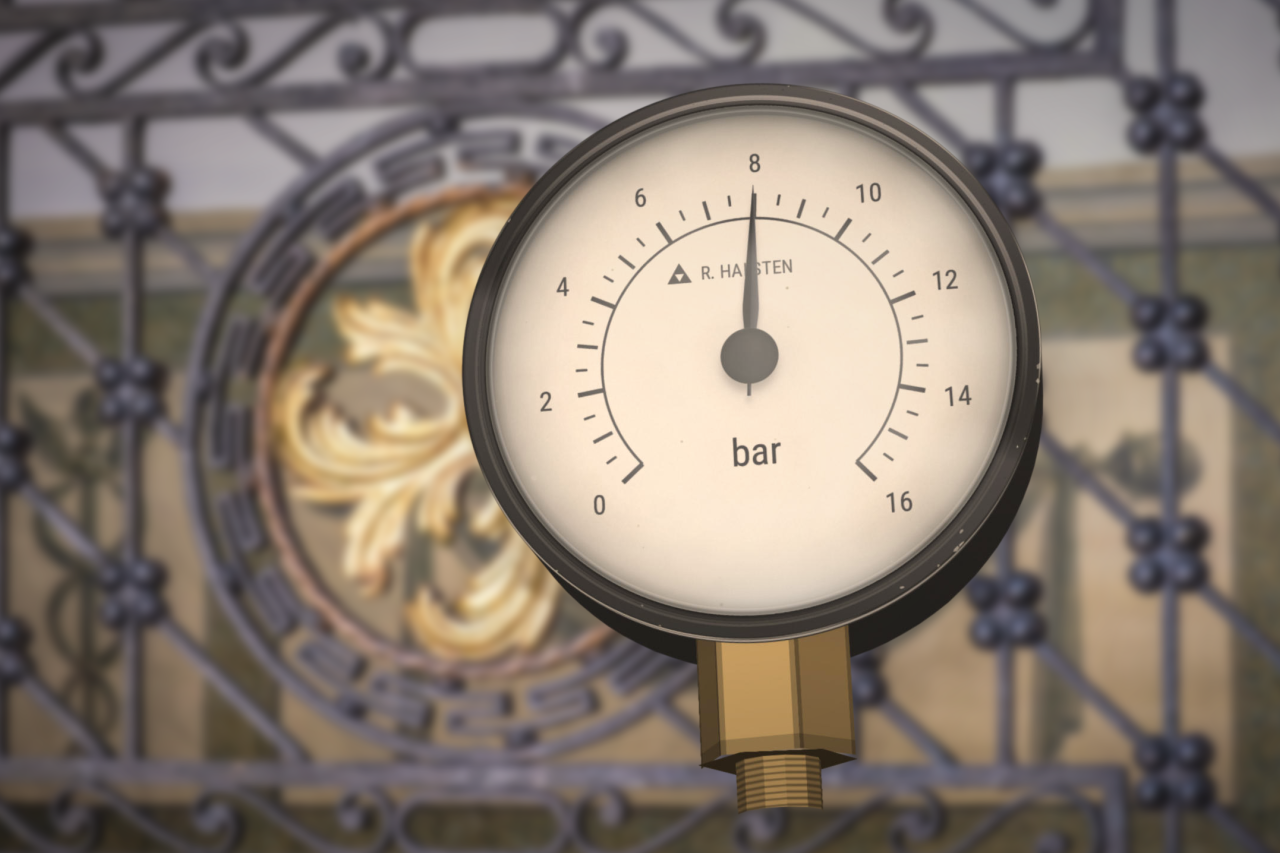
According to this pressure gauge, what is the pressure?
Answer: 8 bar
